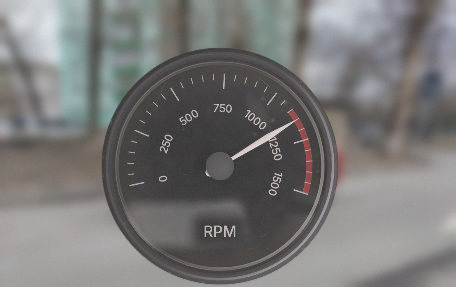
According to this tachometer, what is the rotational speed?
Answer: 1150 rpm
